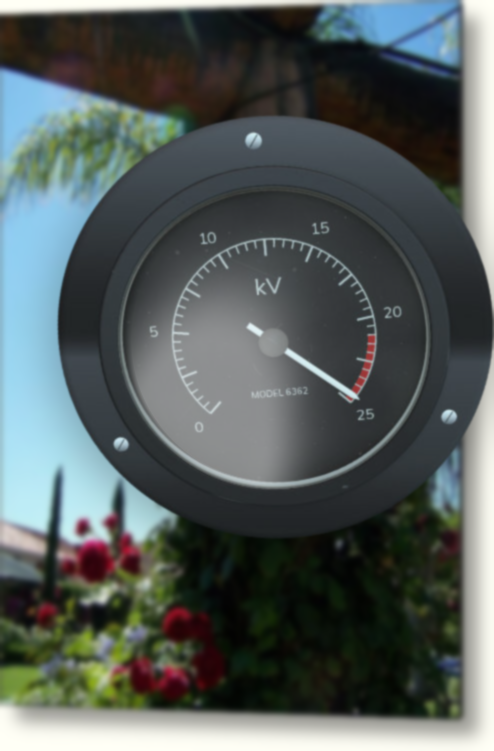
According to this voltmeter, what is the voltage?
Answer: 24.5 kV
